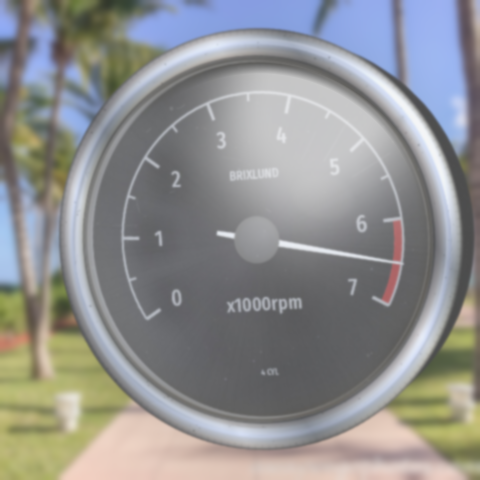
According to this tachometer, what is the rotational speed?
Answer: 6500 rpm
